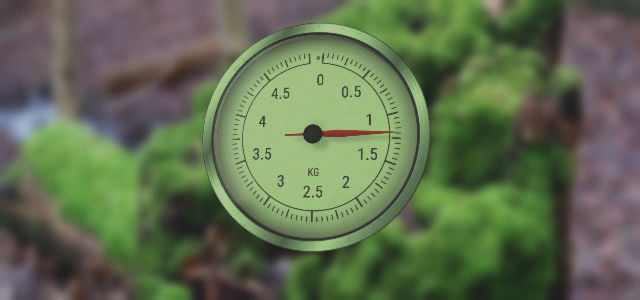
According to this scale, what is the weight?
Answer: 1.2 kg
